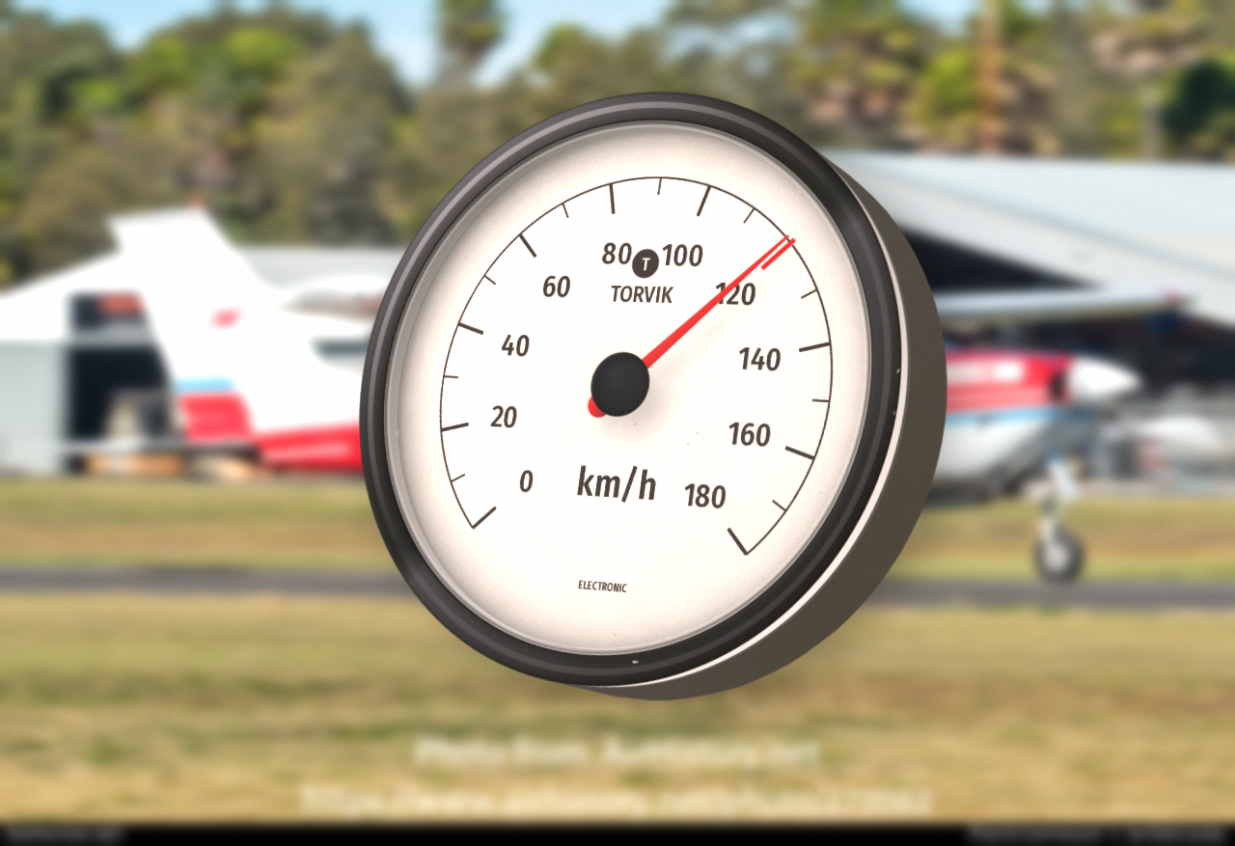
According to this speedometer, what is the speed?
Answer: 120 km/h
